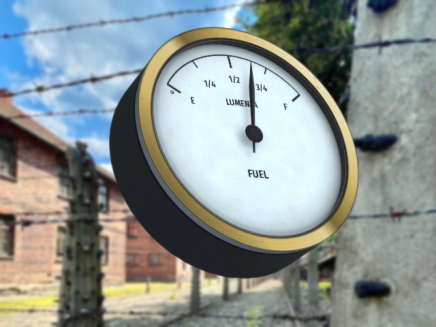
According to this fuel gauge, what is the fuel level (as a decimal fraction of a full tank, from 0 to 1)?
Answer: 0.625
